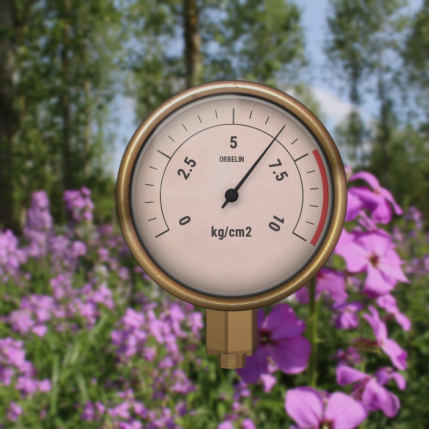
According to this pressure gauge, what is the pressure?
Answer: 6.5 kg/cm²
